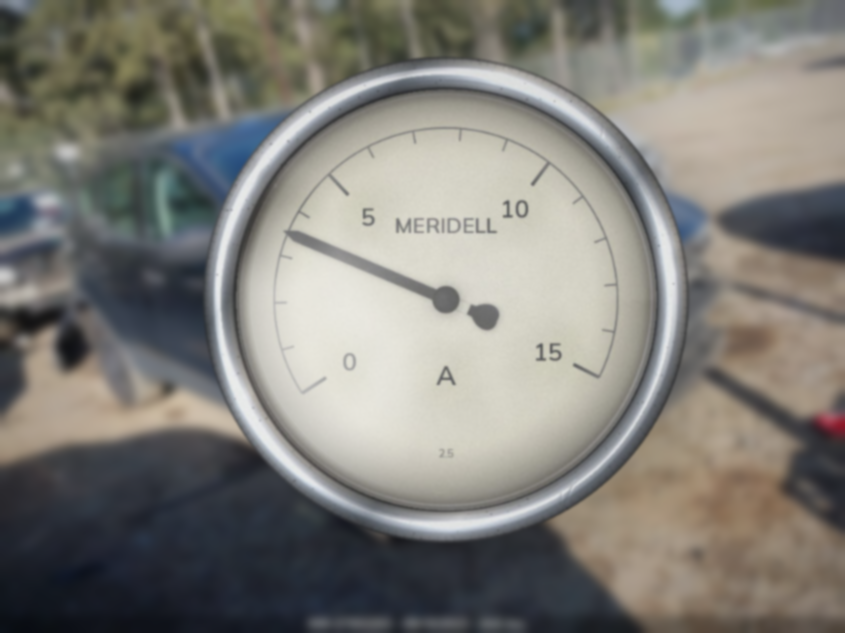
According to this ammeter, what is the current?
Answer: 3.5 A
